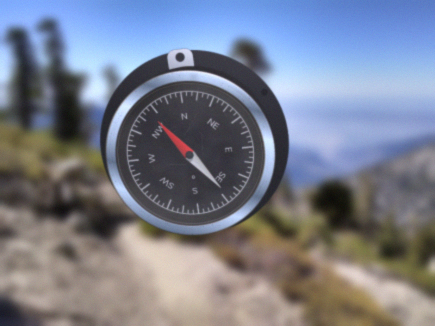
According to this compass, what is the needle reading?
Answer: 325 °
